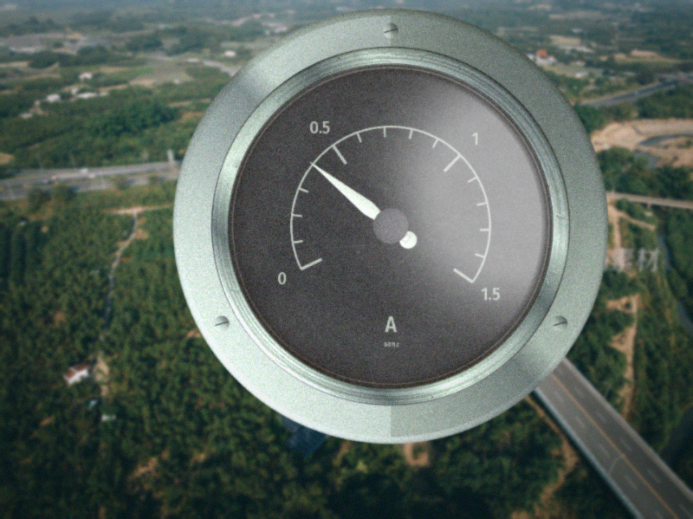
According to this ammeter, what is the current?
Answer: 0.4 A
